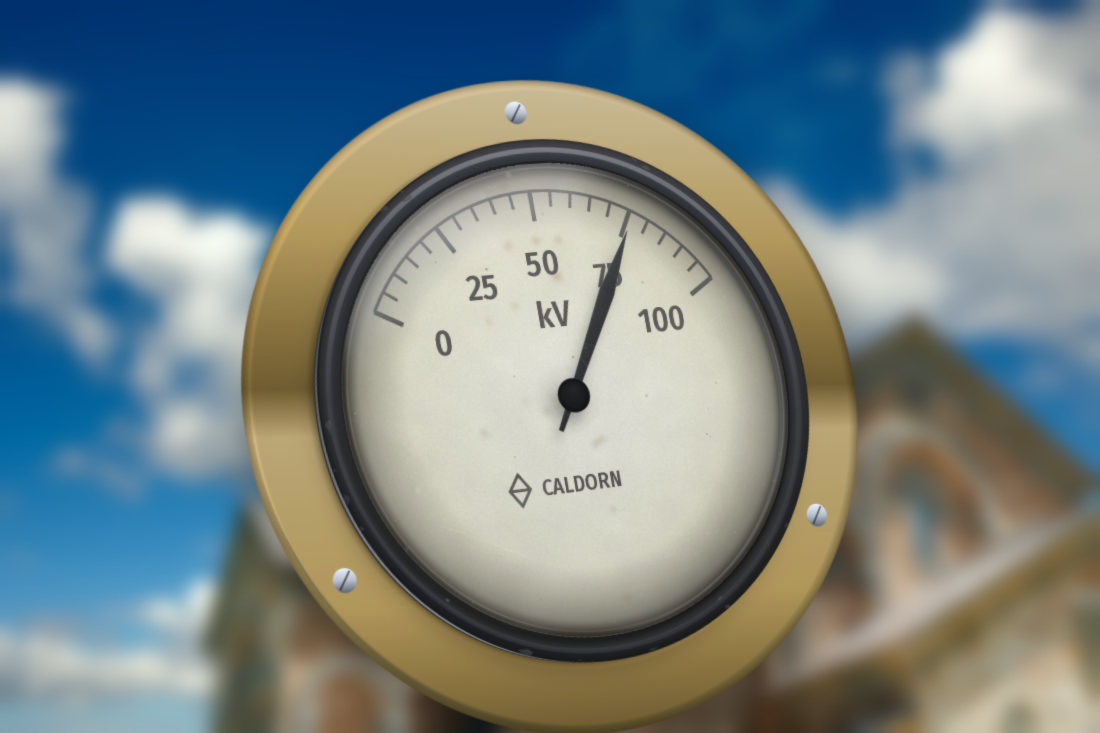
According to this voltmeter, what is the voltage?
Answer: 75 kV
